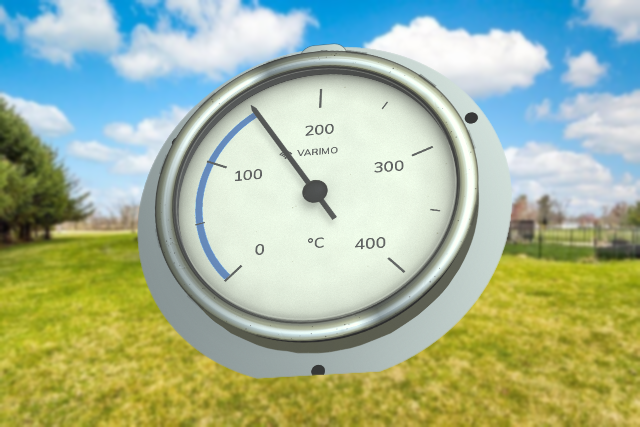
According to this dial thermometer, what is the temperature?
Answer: 150 °C
